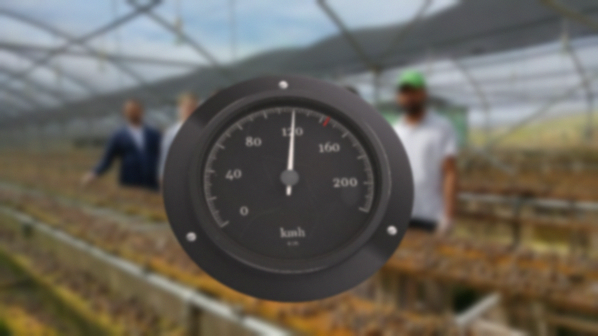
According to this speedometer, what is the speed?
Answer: 120 km/h
